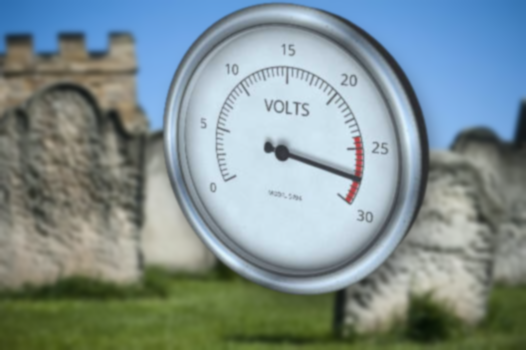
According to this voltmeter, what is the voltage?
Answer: 27.5 V
